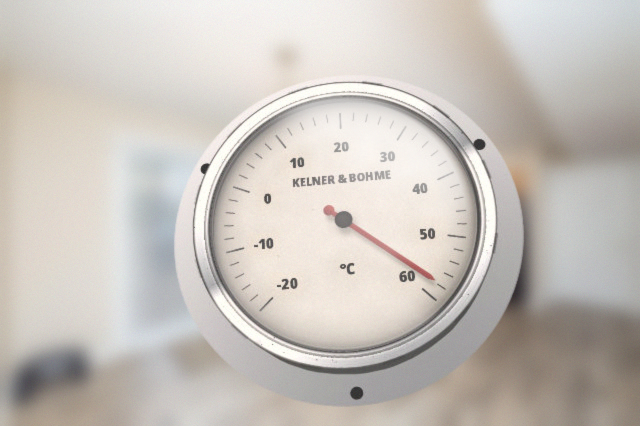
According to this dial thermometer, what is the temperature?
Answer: 58 °C
